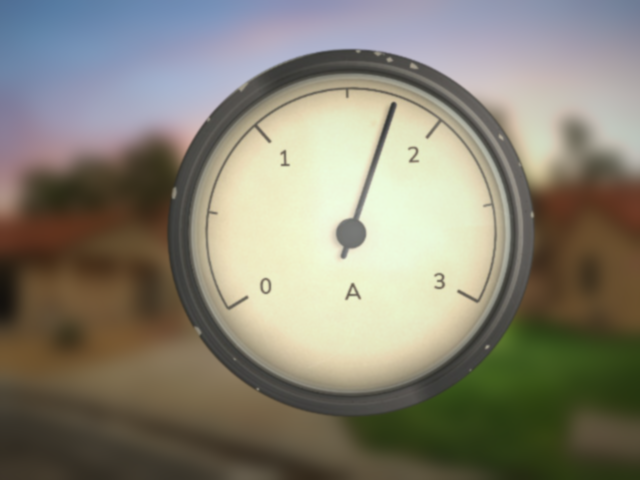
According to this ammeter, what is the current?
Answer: 1.75 A
